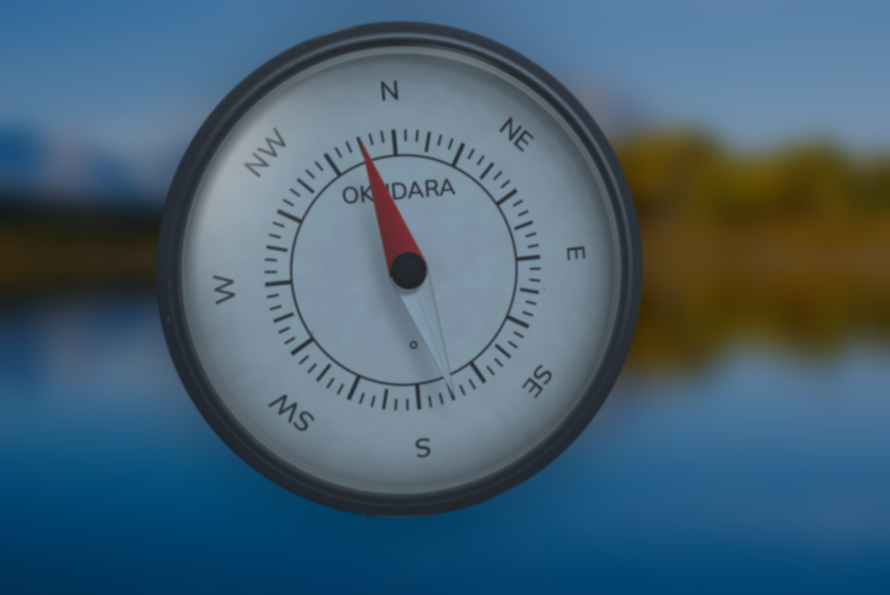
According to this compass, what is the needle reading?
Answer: 345 °
